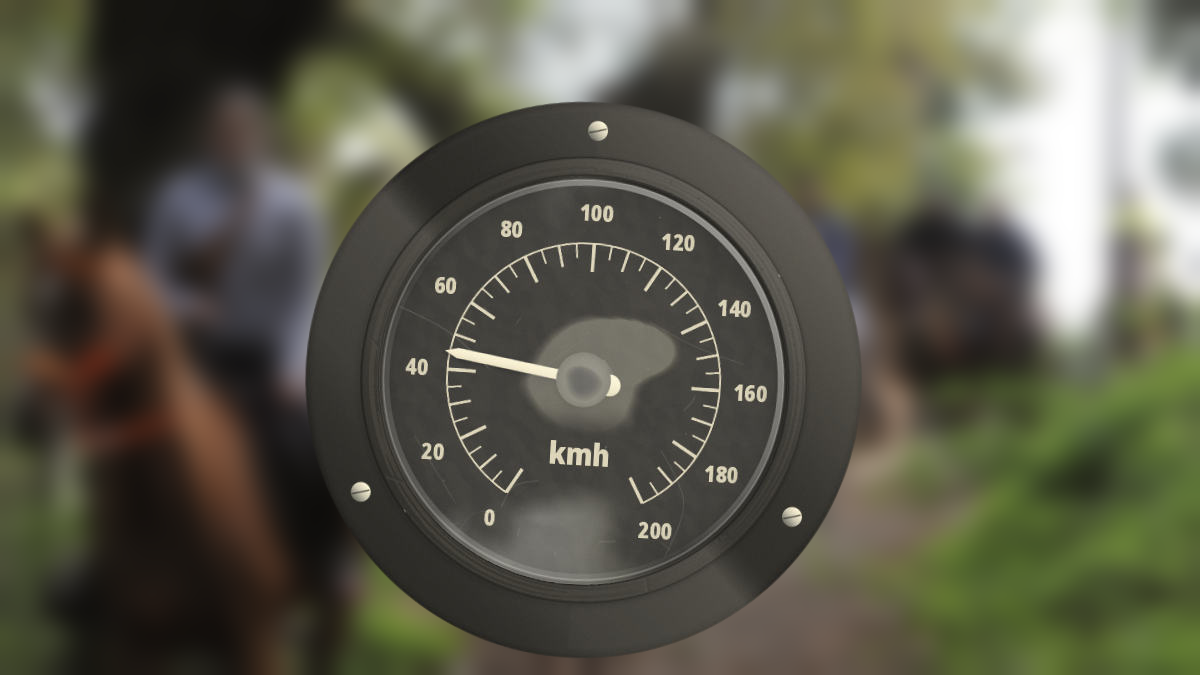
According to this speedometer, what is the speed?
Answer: 45 km/h
